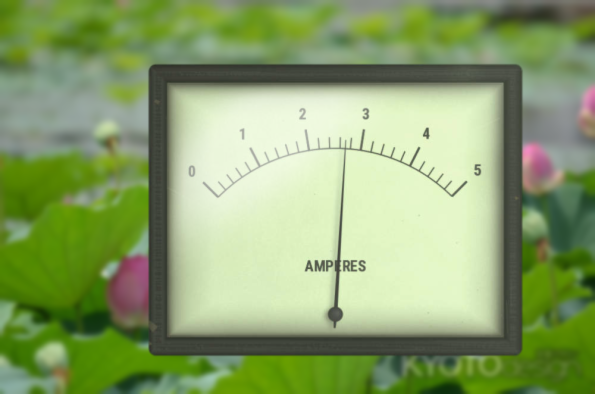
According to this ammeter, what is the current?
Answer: 2.7 A
